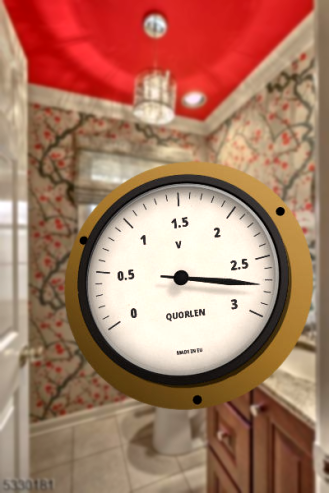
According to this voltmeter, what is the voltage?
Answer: 2.75 V
